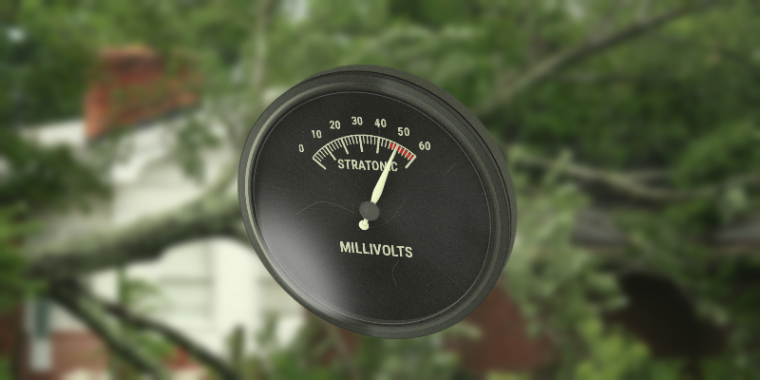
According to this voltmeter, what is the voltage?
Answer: 50 mV
